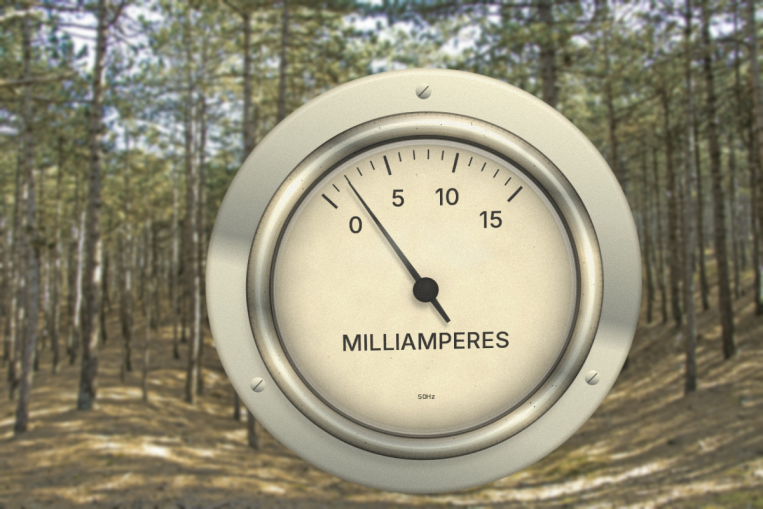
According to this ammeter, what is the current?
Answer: 2 mA
